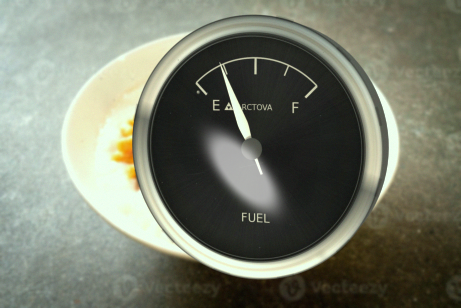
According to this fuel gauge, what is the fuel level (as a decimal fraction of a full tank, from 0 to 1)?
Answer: 0.25
